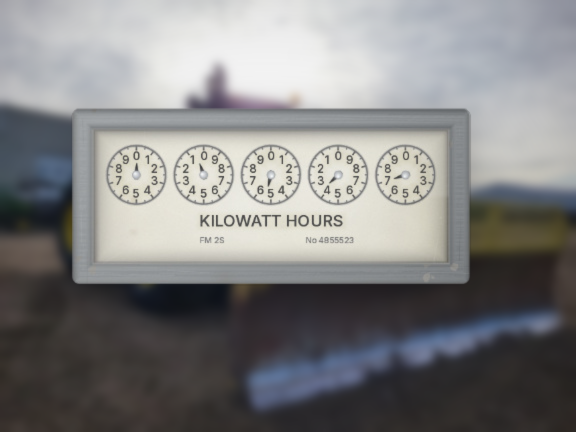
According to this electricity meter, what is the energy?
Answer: 537 kWh
